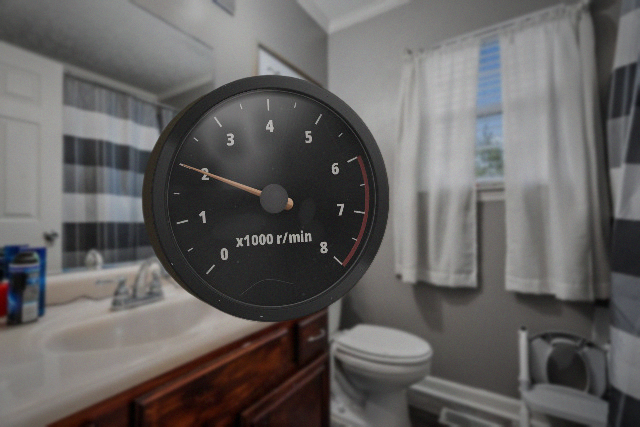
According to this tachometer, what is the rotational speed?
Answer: 2000 rpm
